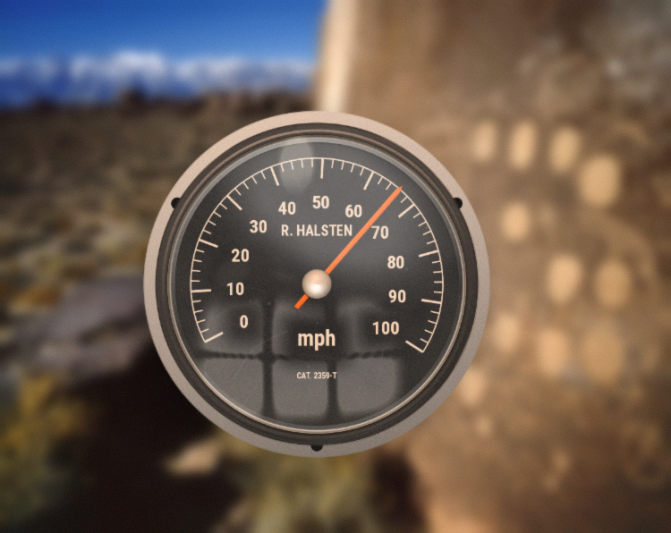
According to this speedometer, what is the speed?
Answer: 66 mph
